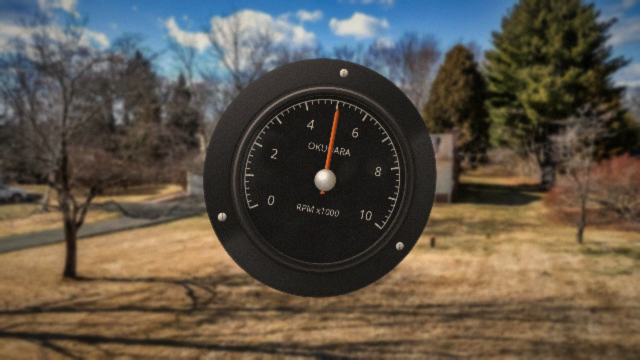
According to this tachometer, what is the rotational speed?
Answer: 5000 rpm
